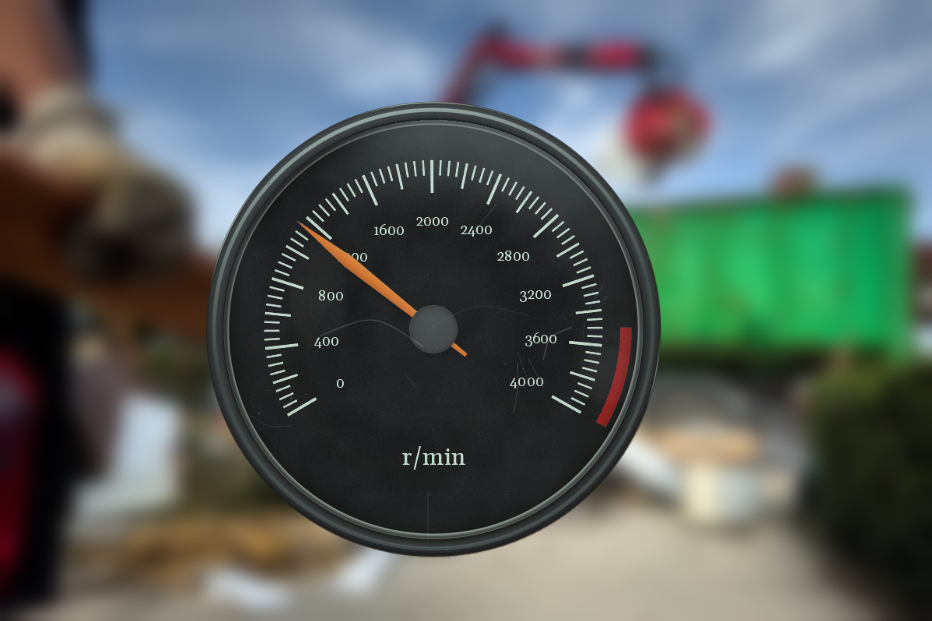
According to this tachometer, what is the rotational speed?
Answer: 1150 rpm
